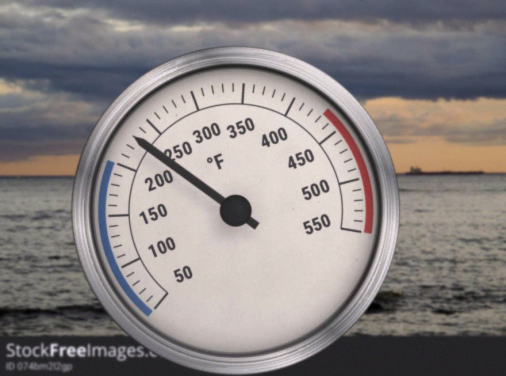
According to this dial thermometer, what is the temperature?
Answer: 230 °F
